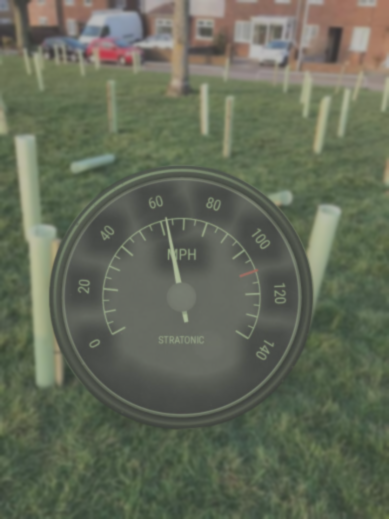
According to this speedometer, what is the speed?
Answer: 62.5 mph
